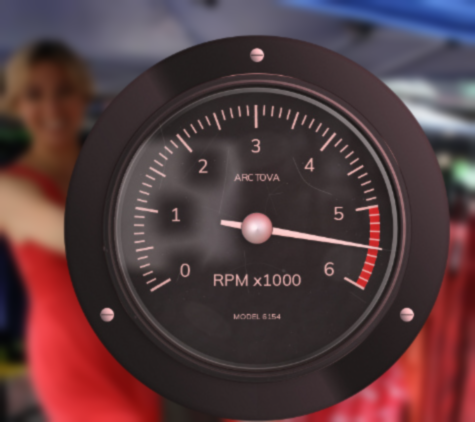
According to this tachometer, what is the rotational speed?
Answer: 5500 rpm
